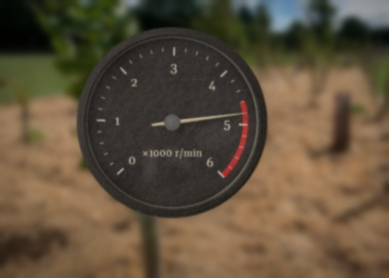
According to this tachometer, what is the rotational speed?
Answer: 4800 rpm
